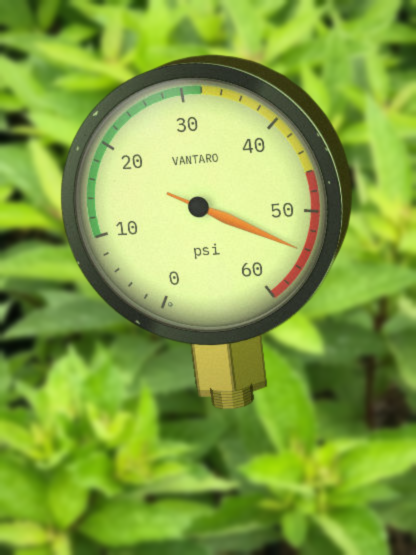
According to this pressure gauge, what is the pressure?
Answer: 54 psi
